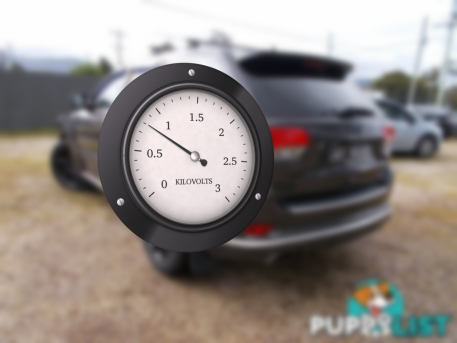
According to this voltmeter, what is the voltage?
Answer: 0.8 kV
